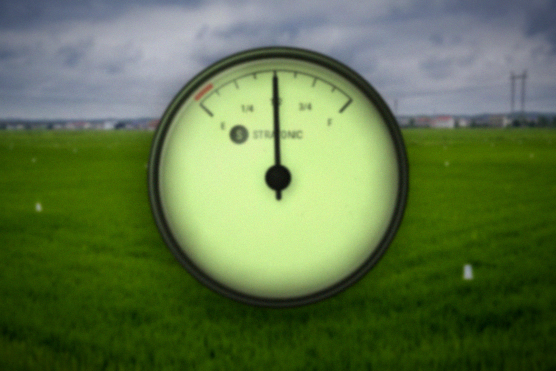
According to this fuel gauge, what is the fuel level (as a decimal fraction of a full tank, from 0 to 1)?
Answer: 0.5
